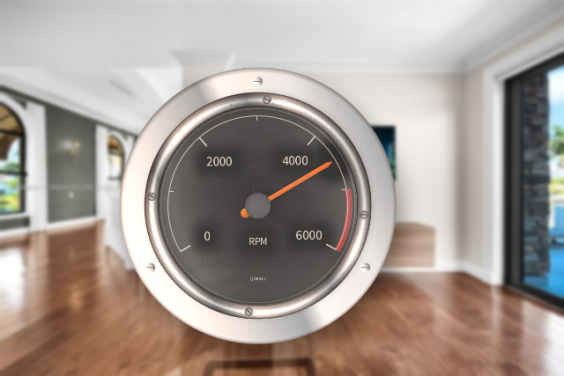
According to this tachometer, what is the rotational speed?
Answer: 4500 rpm
